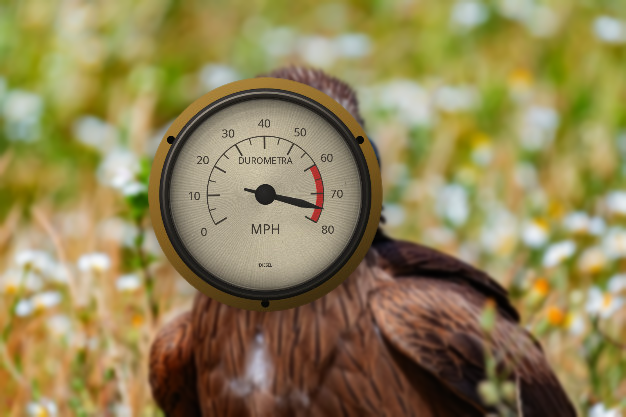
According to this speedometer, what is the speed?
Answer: 75 mph
